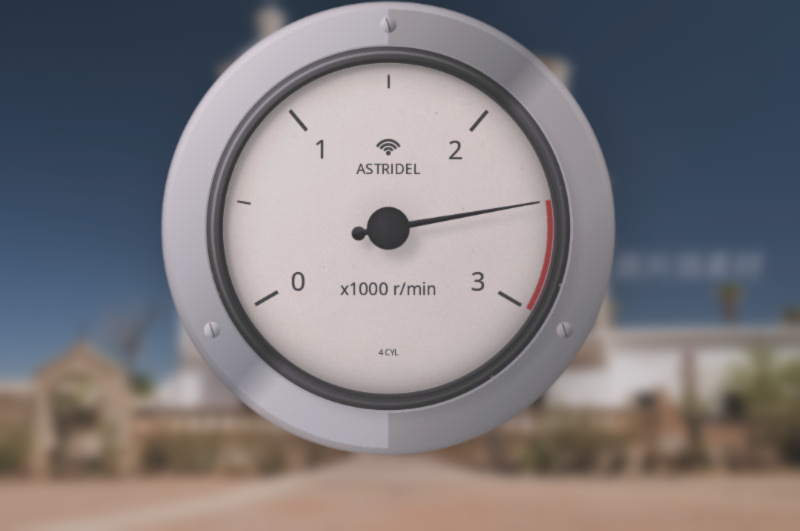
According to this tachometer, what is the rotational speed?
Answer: 2500 rpm
